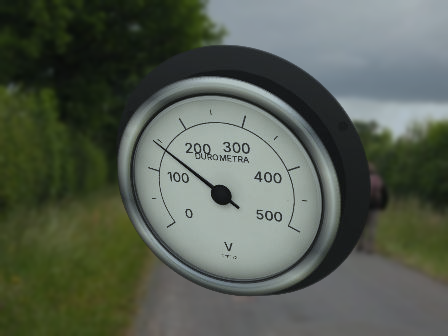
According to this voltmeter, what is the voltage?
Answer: 150 V
